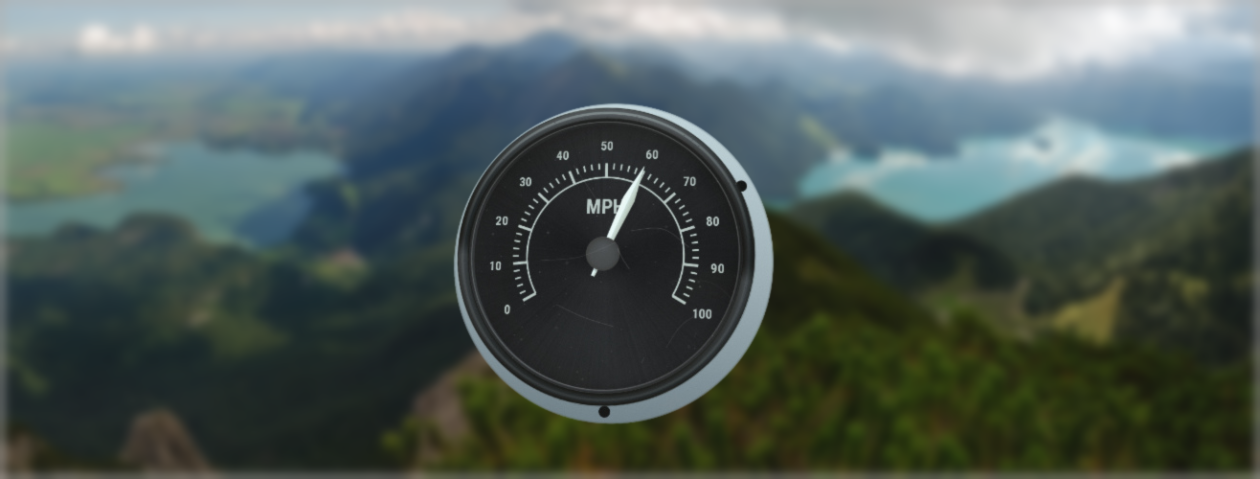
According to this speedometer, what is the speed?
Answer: 60 mph
